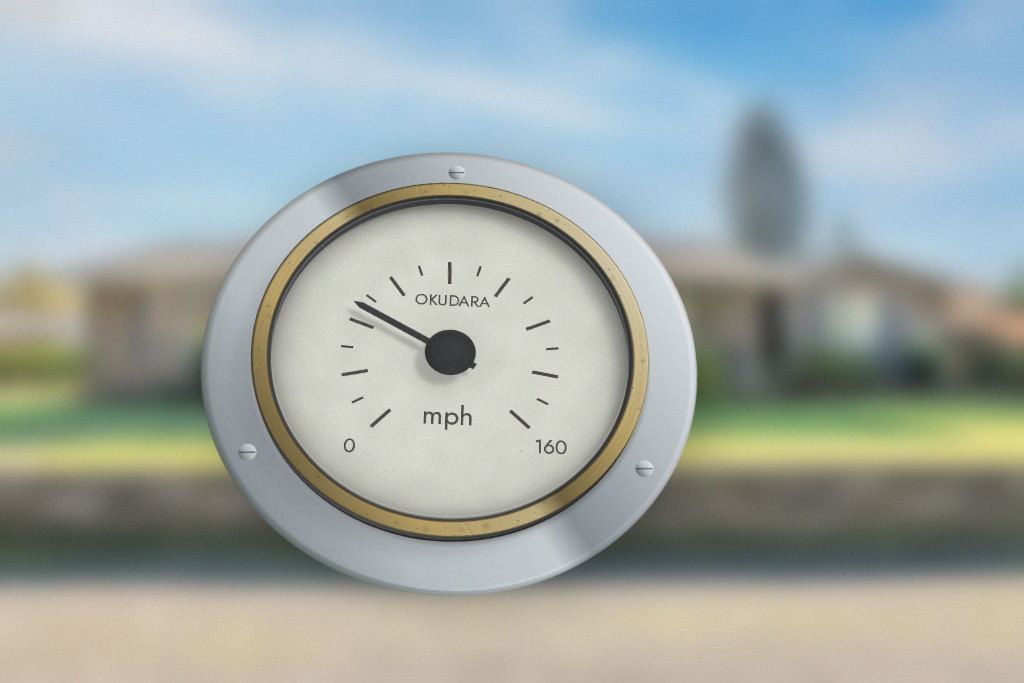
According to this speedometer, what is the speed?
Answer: 45 mph
